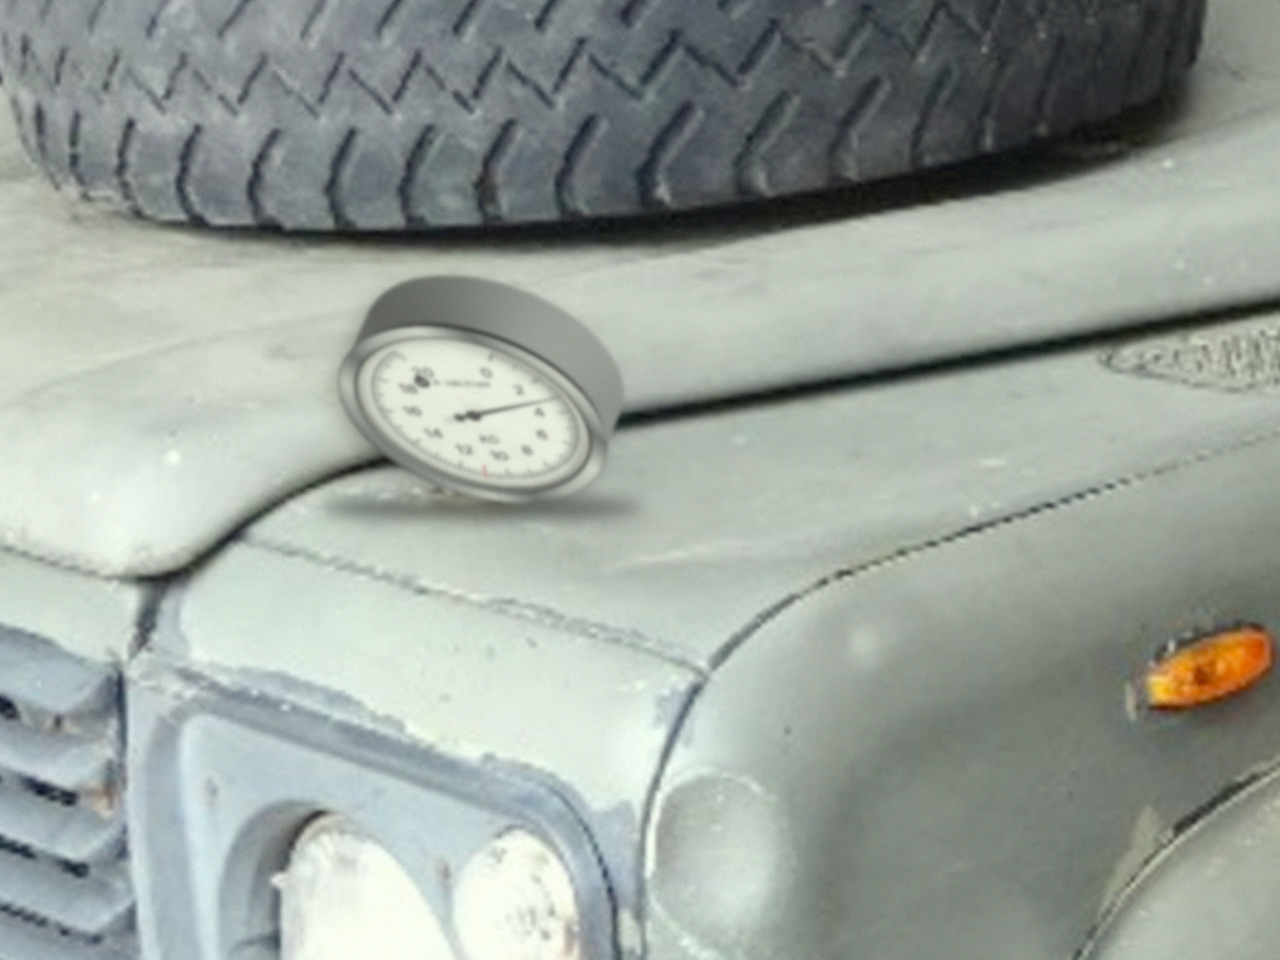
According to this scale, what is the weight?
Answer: 3 kg
